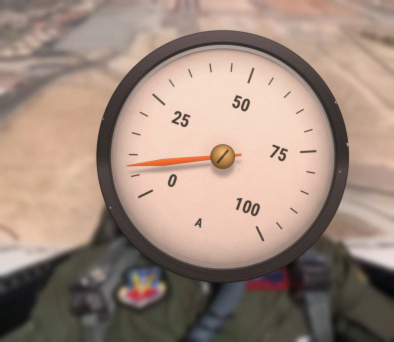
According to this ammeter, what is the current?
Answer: 7.5 A
